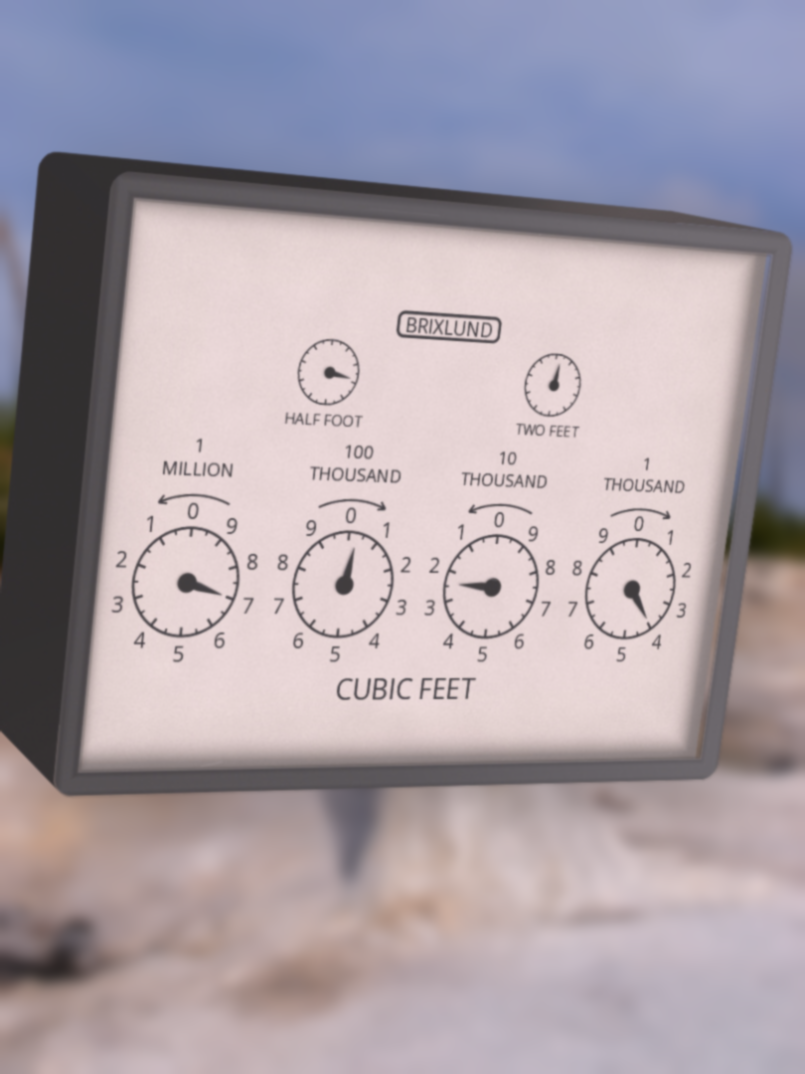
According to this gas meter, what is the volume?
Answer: 702400 ft³
